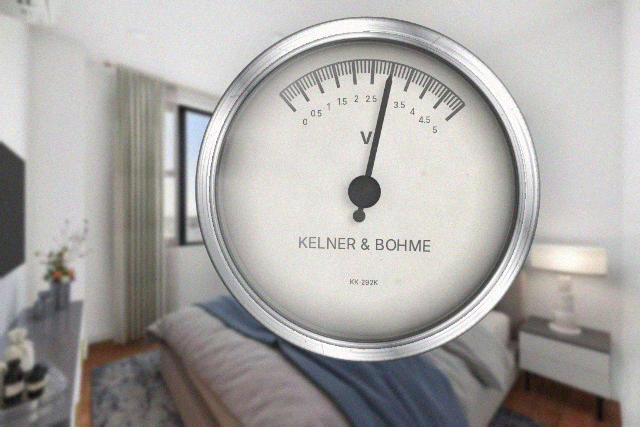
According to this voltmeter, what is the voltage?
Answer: 3 V
